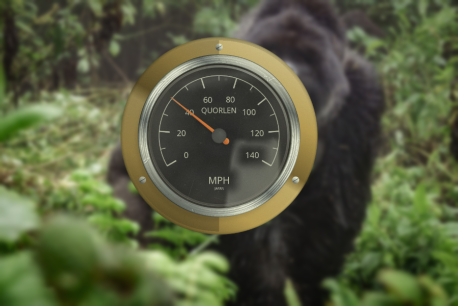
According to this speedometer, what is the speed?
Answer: 40 mph
